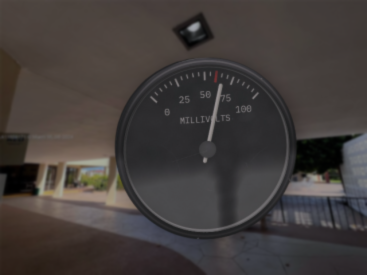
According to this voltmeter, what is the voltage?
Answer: 65 mV
